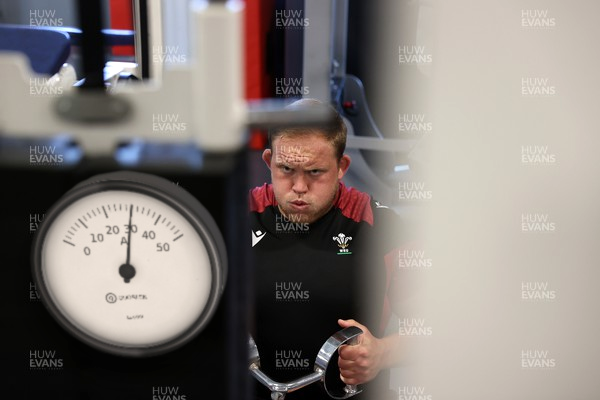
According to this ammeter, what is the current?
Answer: 30 A
